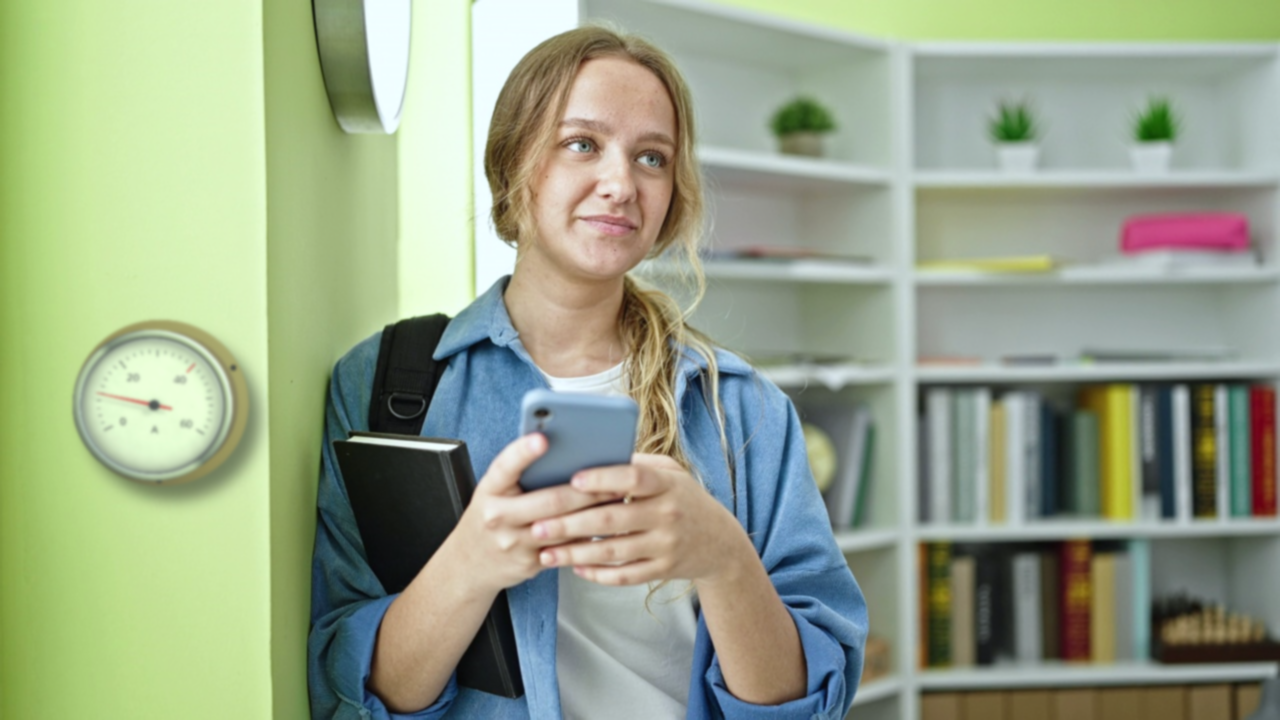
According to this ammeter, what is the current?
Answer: 10 A
